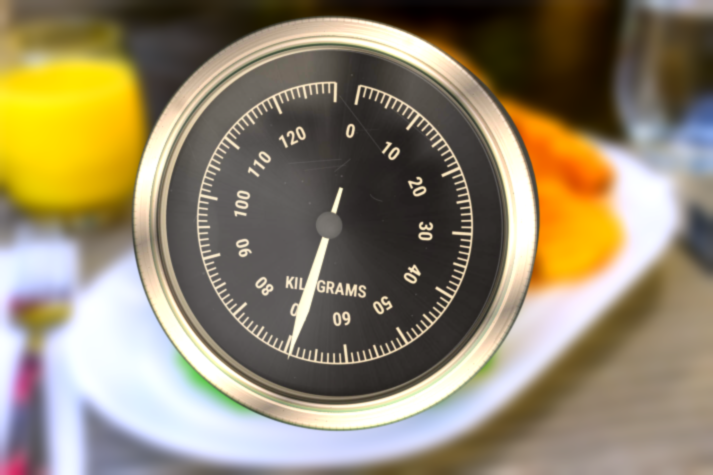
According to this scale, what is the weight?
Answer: 69 kg
